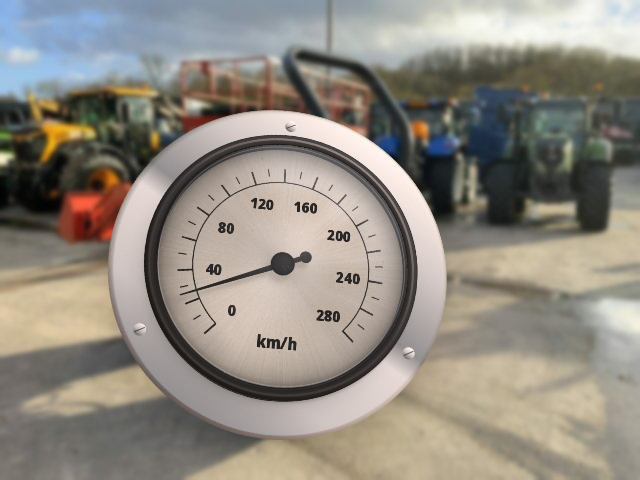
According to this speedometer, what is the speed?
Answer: 25 km/h
